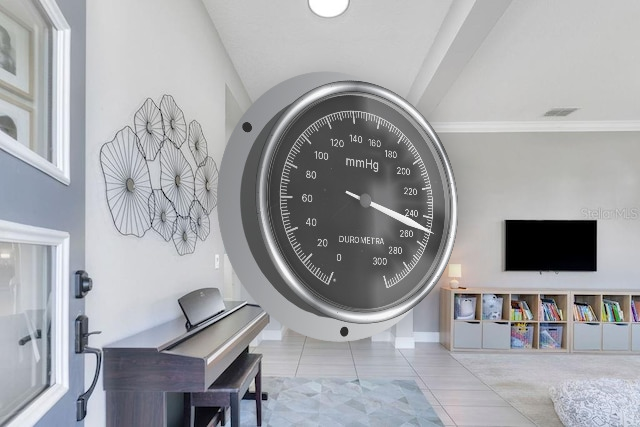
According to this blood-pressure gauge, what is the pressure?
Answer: 250 mmHg
